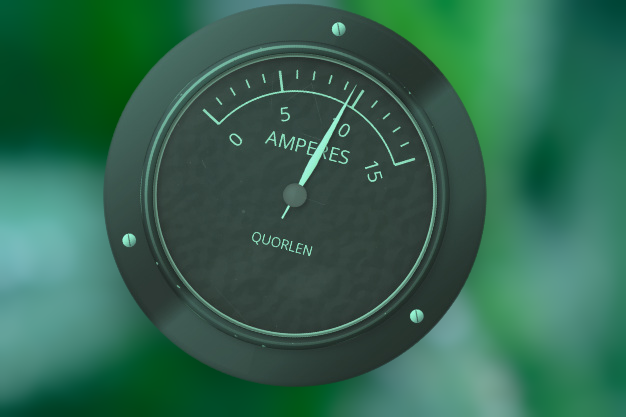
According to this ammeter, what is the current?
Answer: 9.5 A
